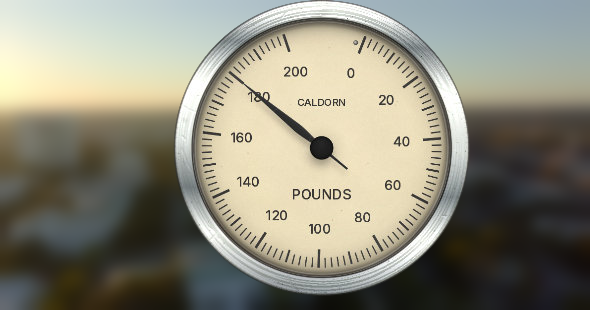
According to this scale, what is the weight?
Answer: 180 lb
